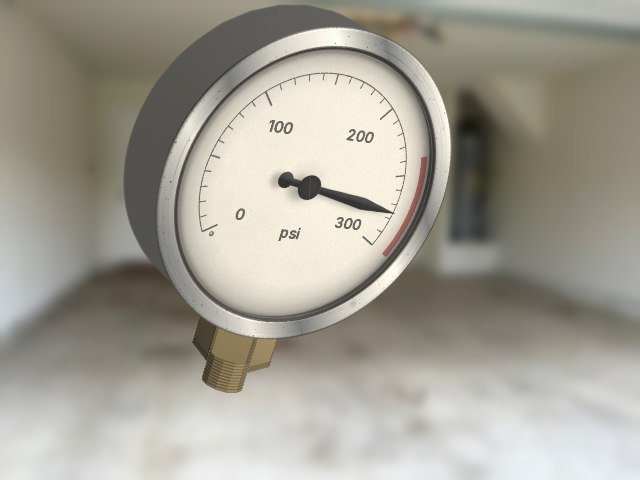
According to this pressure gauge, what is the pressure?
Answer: 275 psi
